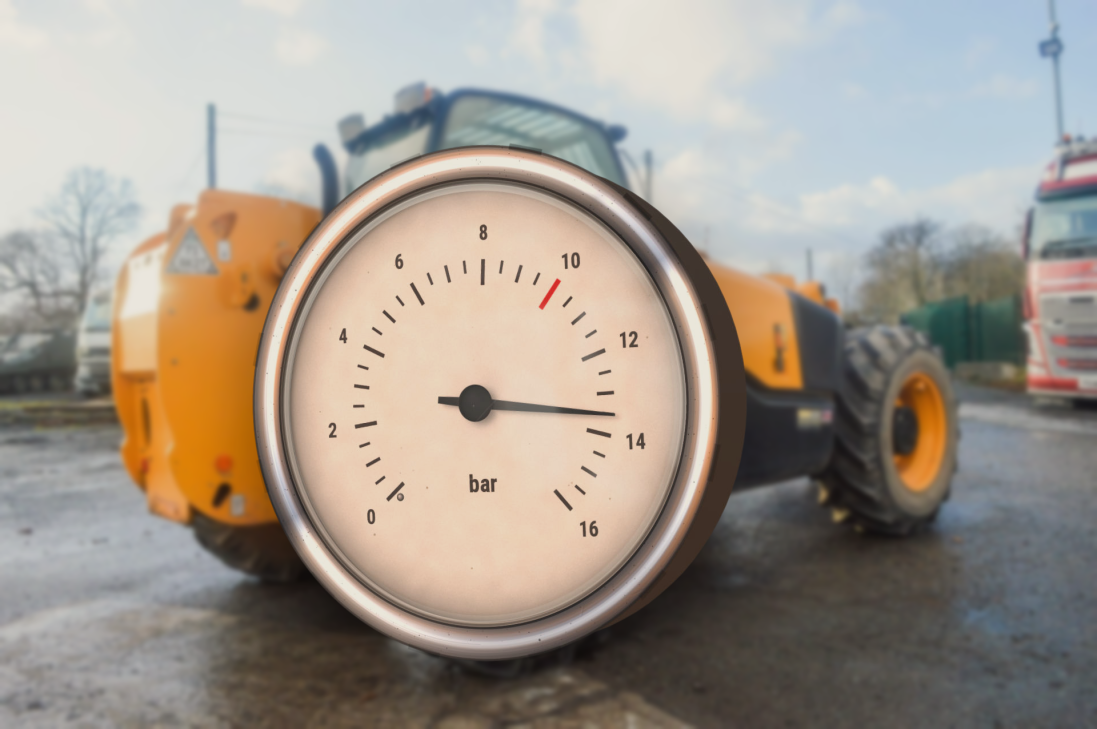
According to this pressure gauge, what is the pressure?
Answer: 13.5 bar
